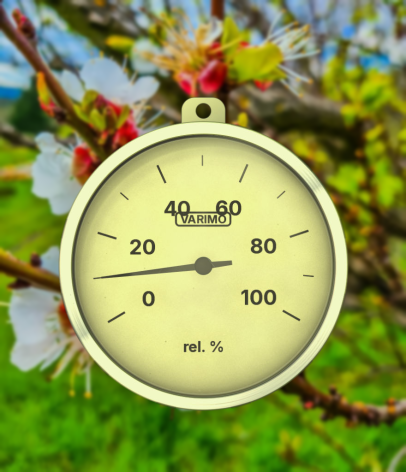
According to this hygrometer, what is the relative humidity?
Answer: 10 %
